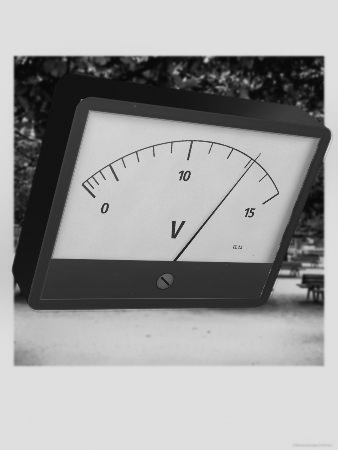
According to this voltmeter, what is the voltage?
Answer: 13 V
